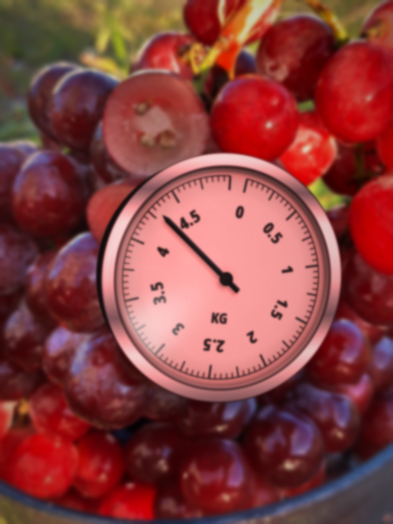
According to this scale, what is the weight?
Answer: 4.3 kg
